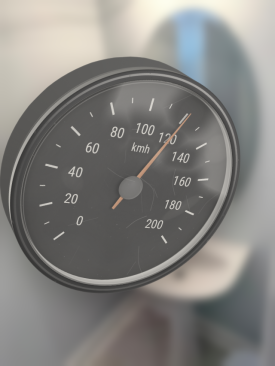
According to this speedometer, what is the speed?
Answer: 120 km/h
